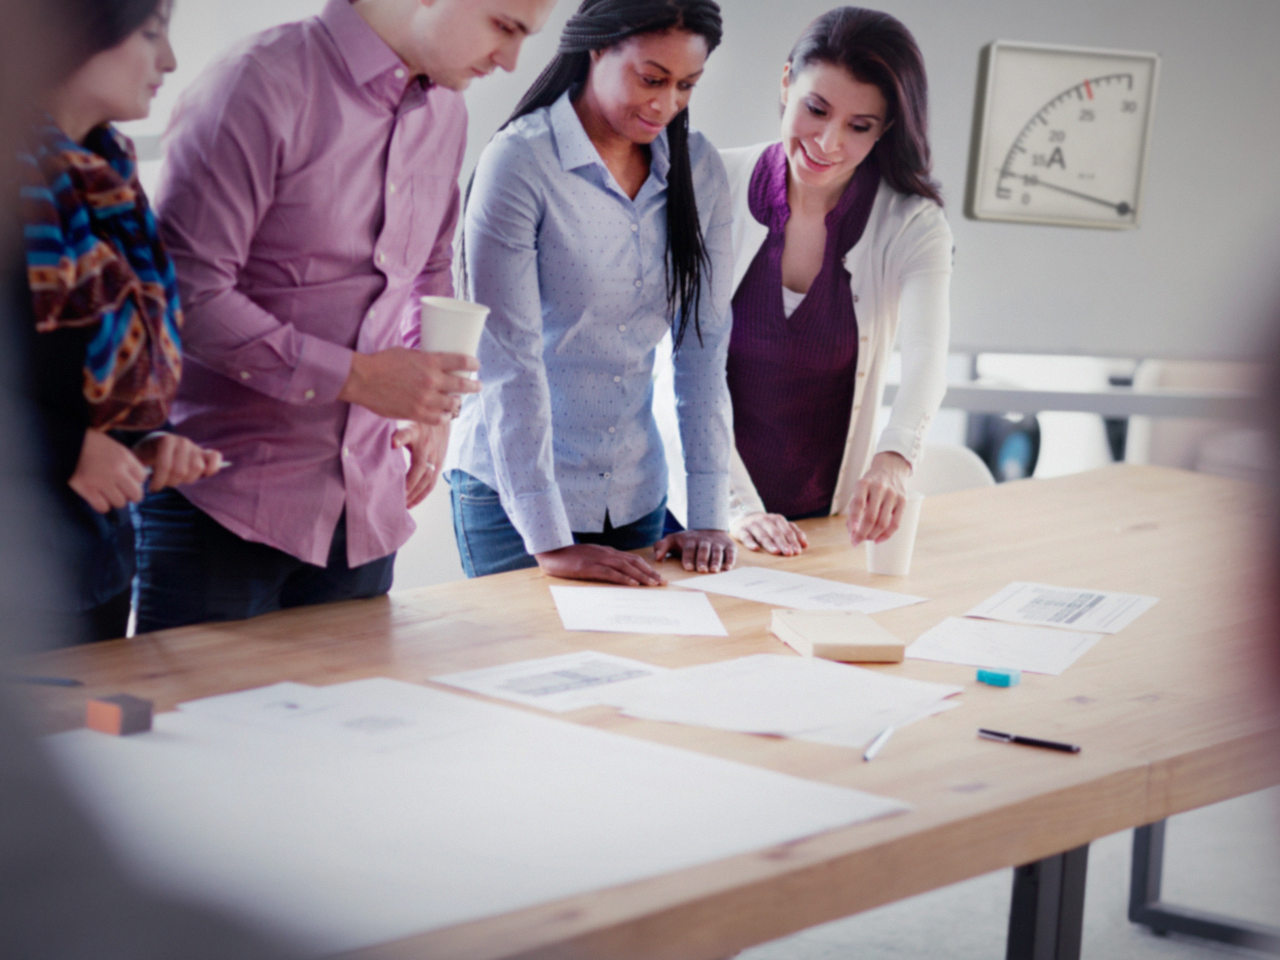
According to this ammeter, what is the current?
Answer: 10 A
